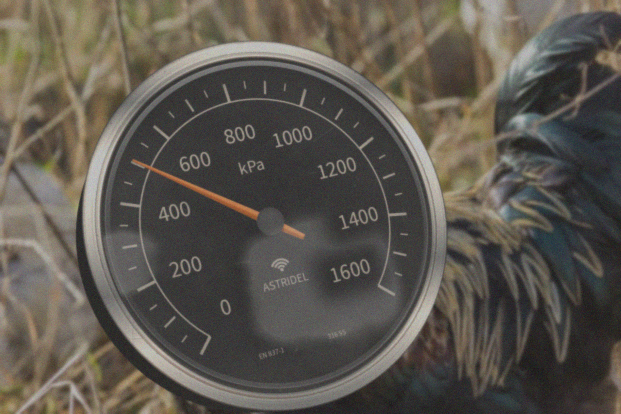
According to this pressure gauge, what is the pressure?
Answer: 500 kPa
